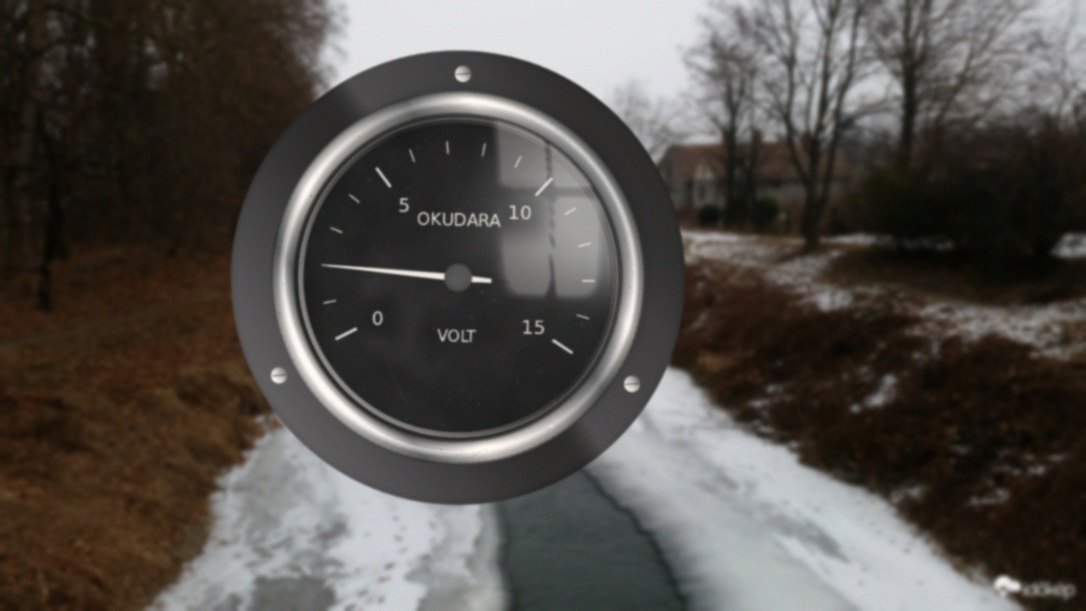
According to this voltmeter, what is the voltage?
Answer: 2 V
